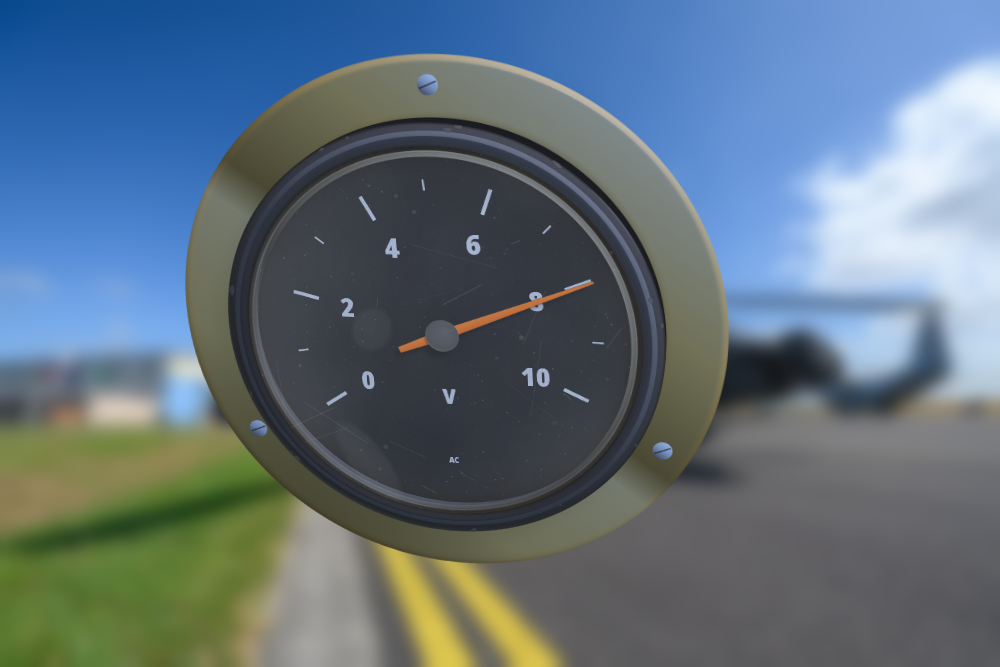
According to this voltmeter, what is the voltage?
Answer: 8 V
